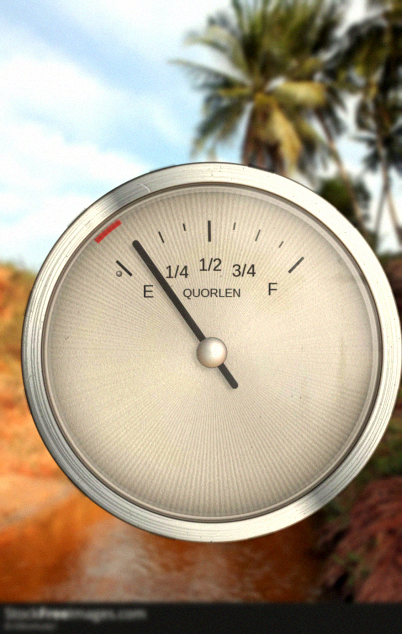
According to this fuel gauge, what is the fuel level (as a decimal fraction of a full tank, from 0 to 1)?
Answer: 0.125
